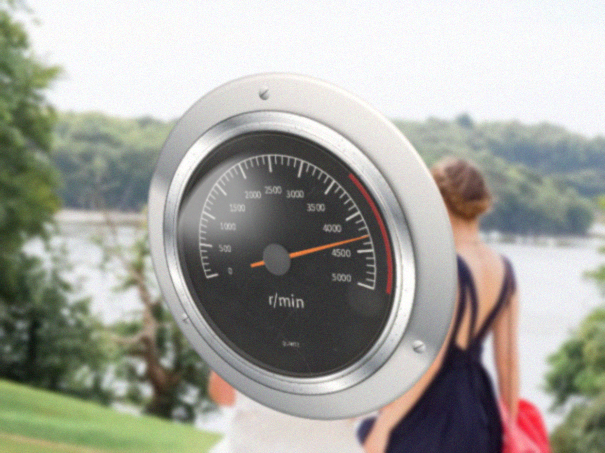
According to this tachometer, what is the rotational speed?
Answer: 4300 rpm
